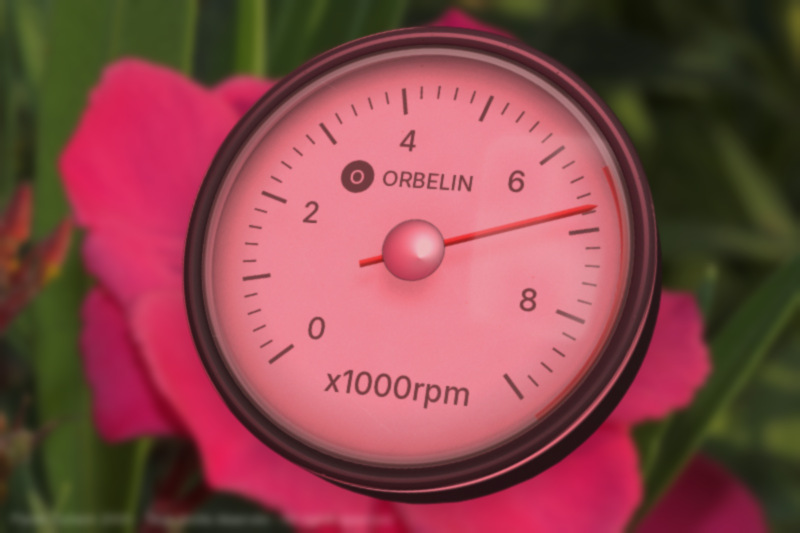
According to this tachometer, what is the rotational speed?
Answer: 6800 rpm
